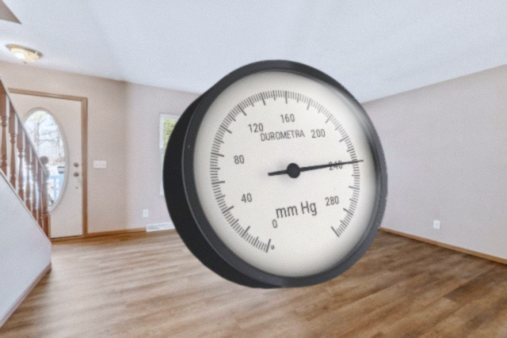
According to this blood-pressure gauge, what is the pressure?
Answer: 240 mmHg
